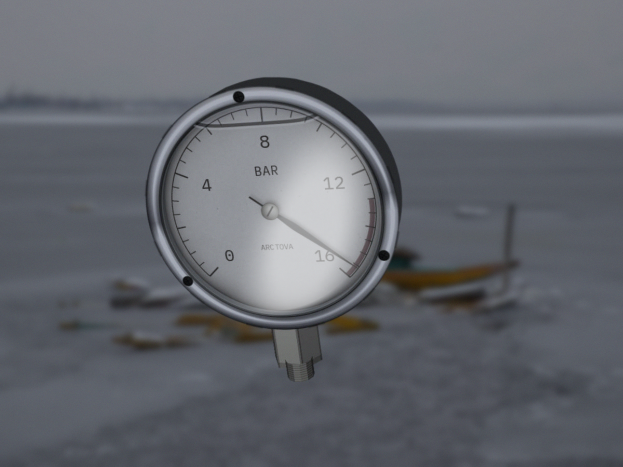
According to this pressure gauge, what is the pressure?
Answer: 15.5 bar
